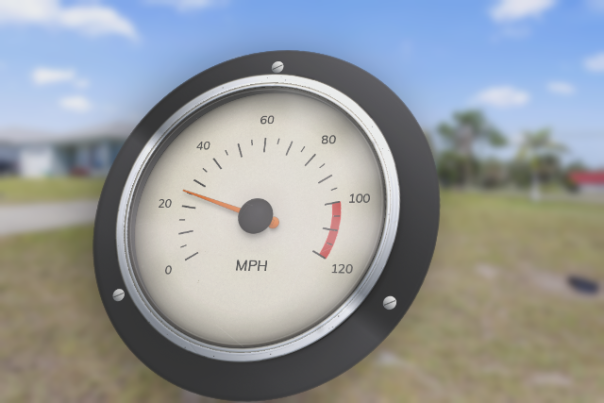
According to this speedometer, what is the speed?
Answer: 25 mph
